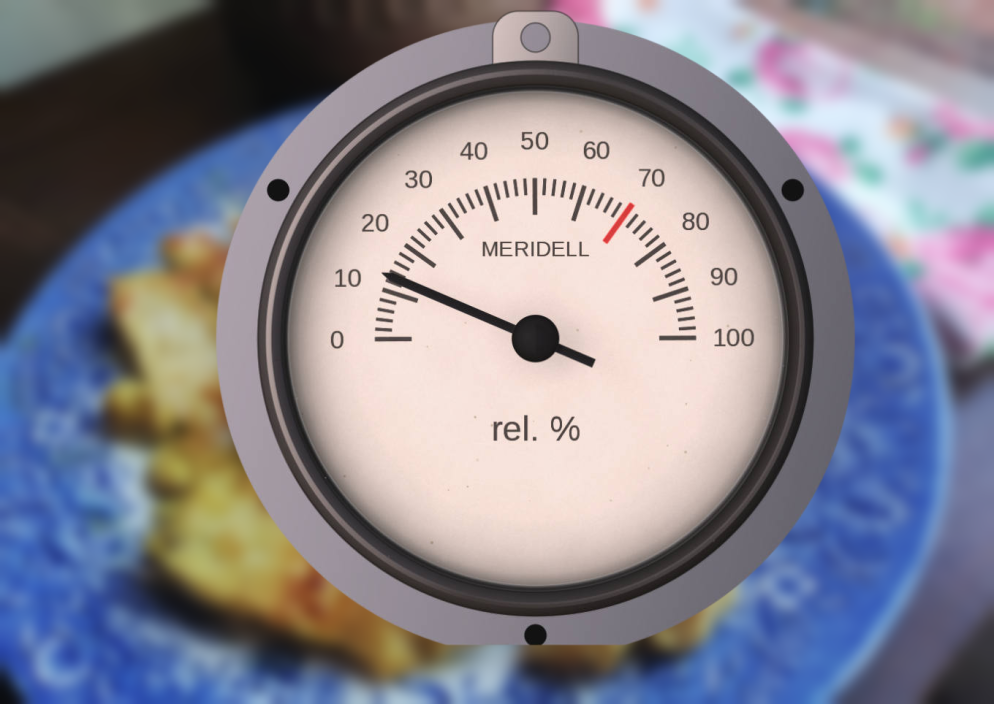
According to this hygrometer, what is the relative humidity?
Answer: 13 %
